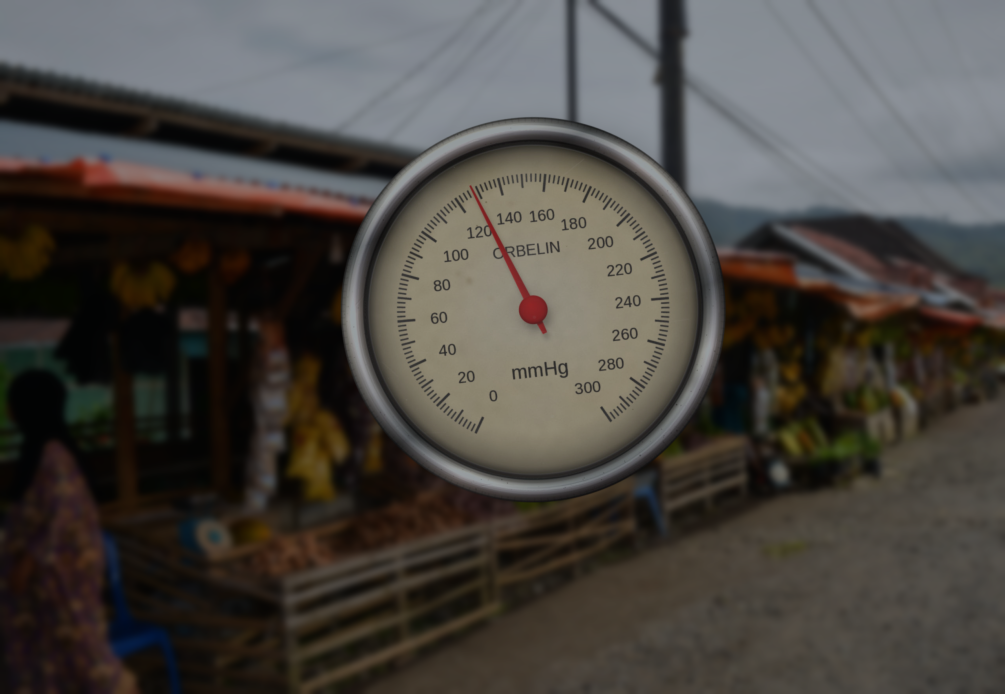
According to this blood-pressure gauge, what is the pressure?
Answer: 128 mmHg
